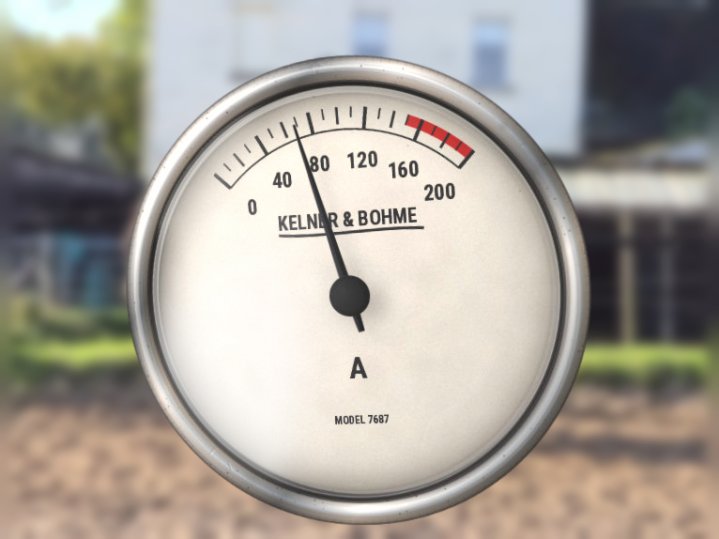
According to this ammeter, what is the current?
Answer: 70 A
